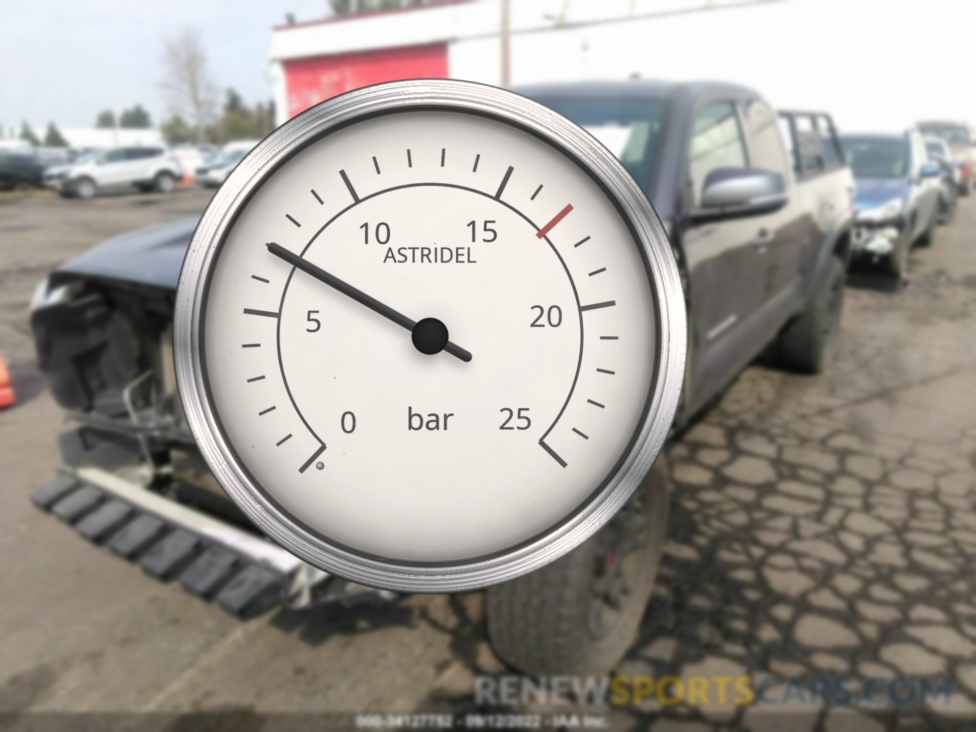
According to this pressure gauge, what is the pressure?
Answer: 7 bar
